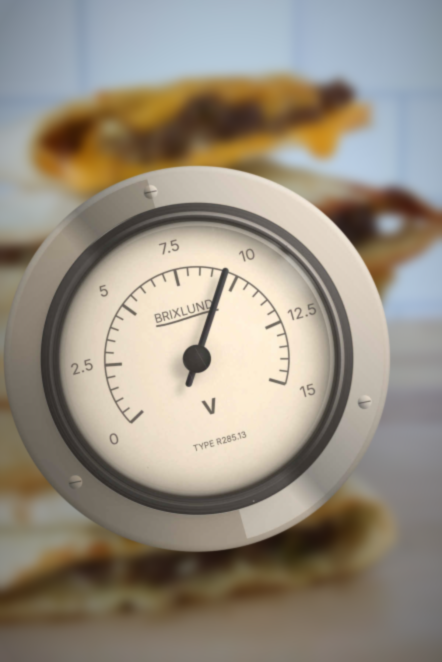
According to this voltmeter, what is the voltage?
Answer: 9.5 V
